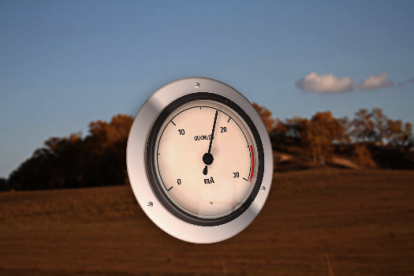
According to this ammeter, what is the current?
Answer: 17.5 mA
